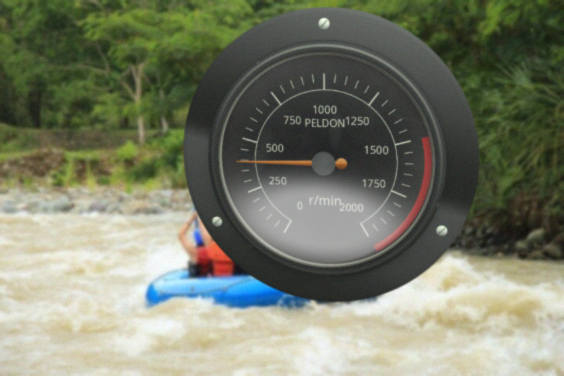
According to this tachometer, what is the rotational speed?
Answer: 400 rpm
